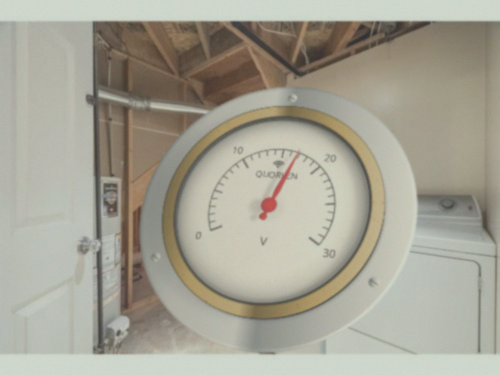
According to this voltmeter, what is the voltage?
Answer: 17 V
